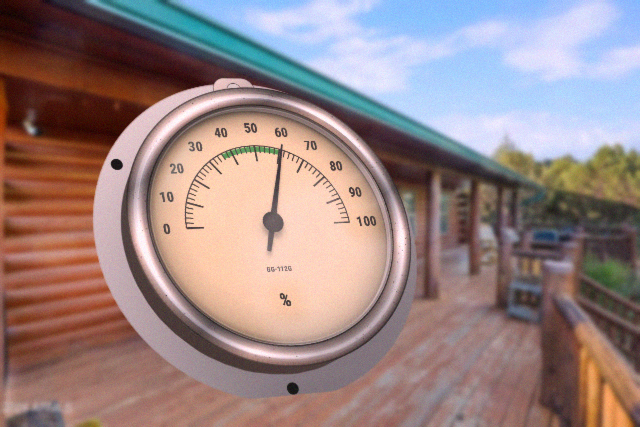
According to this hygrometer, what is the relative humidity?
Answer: 60 %
